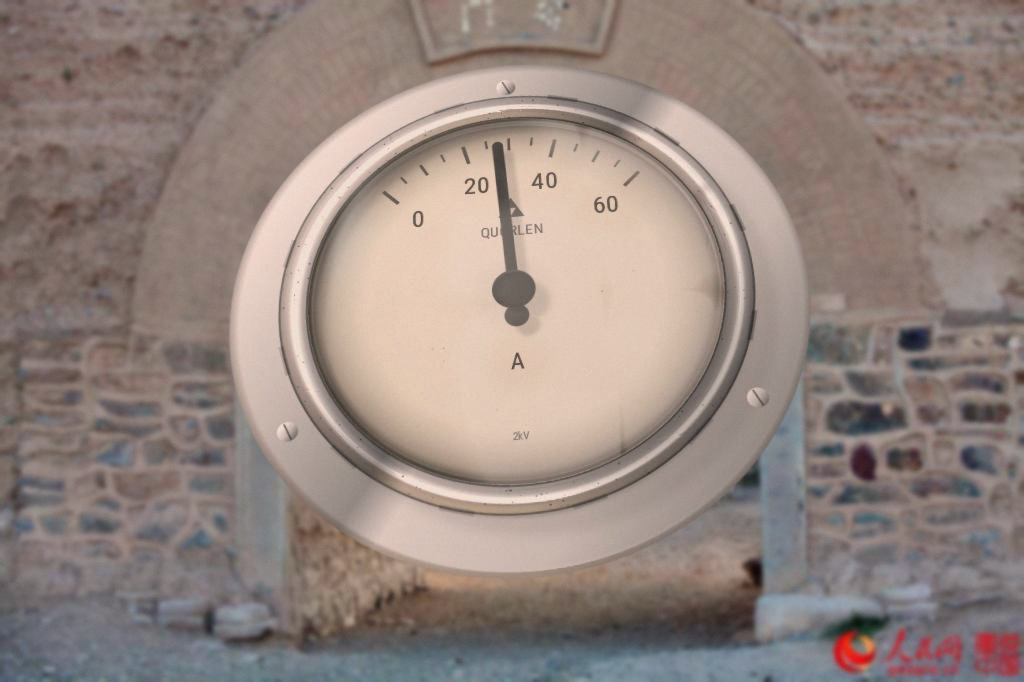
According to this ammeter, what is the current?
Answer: 27.5 A
